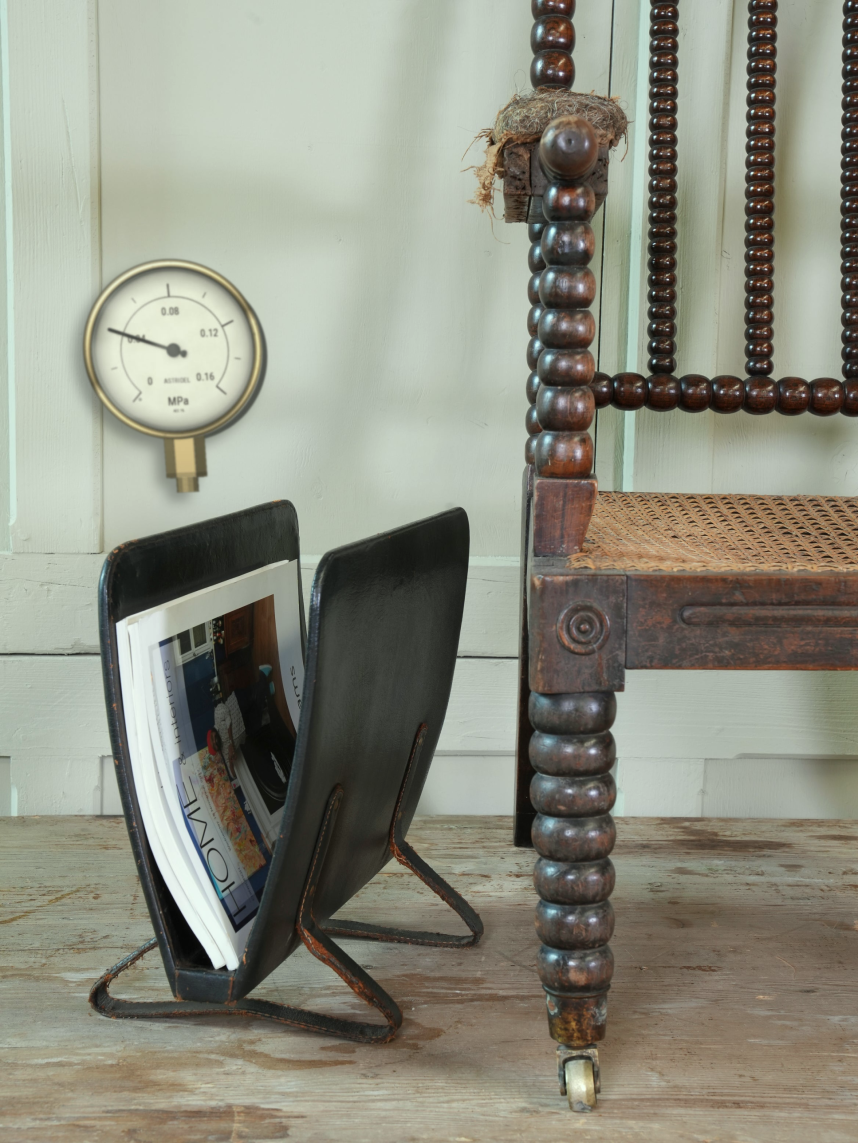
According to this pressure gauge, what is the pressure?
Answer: 0.04 MPa
